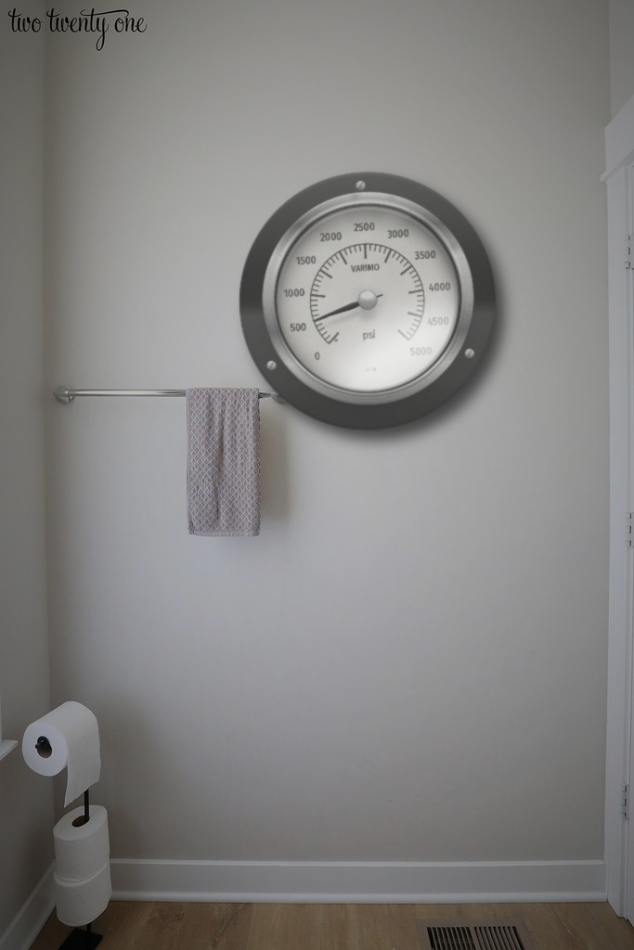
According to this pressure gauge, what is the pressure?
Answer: 500 psi
